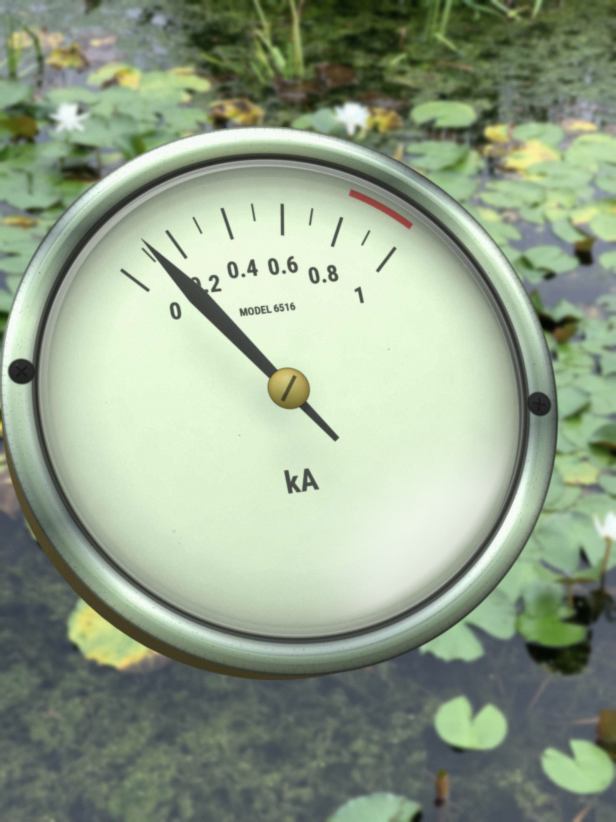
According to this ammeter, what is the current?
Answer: 0.1 kA
